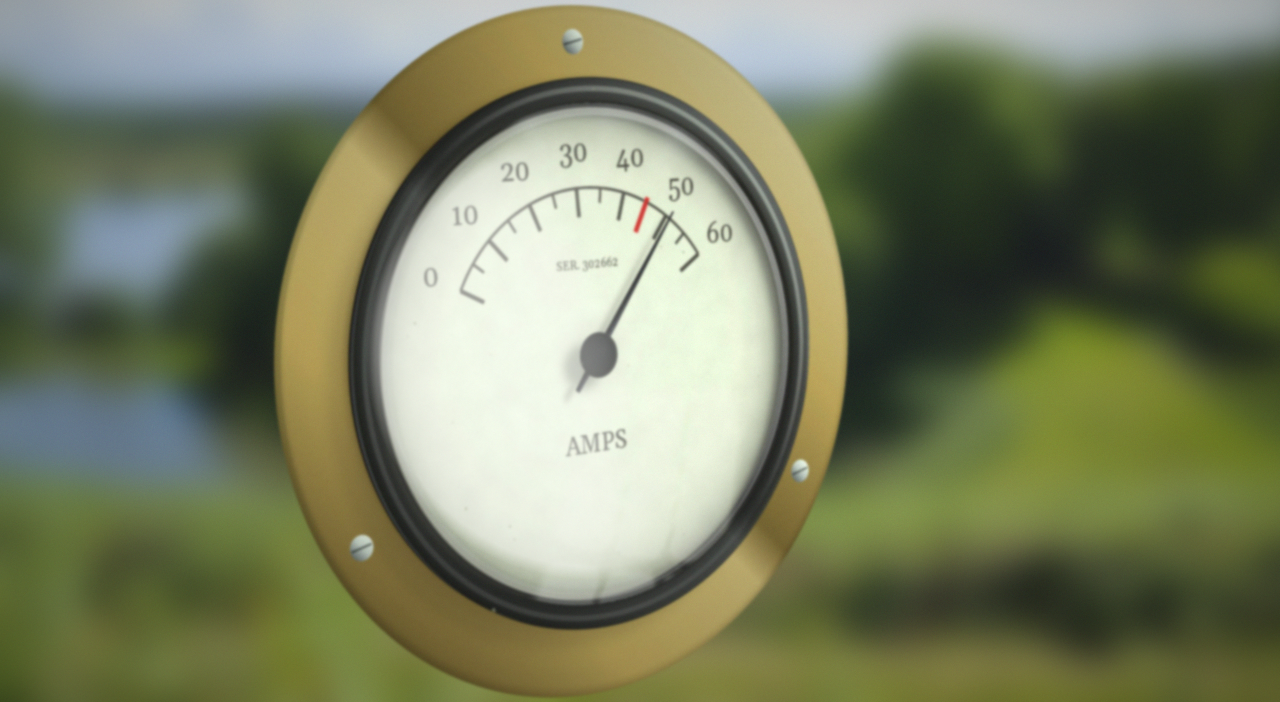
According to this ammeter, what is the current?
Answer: 50 A
